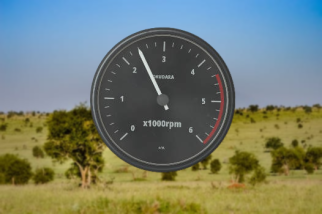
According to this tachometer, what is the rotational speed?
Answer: 2400 rpm
